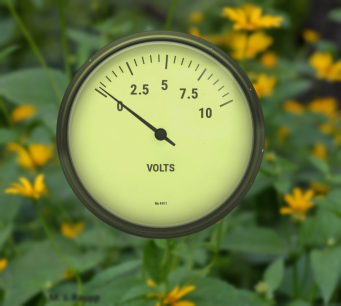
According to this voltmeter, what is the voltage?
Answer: 0.25 V
